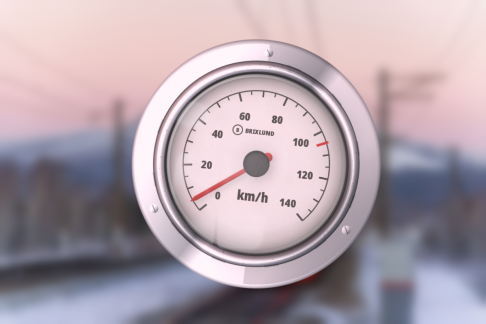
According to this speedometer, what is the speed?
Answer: 5 km/h
